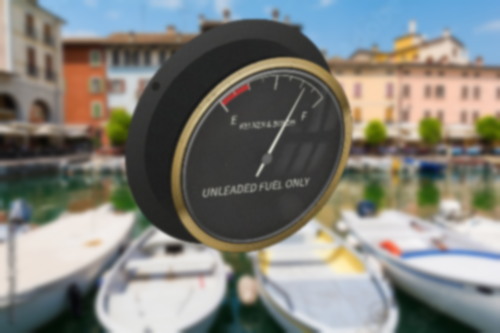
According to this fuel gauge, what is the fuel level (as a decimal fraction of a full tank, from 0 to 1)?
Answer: 0.75
